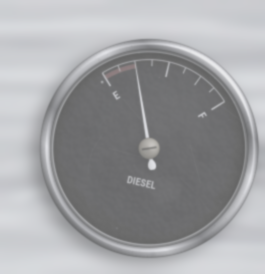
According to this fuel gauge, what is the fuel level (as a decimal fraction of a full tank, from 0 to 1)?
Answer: 0.25
